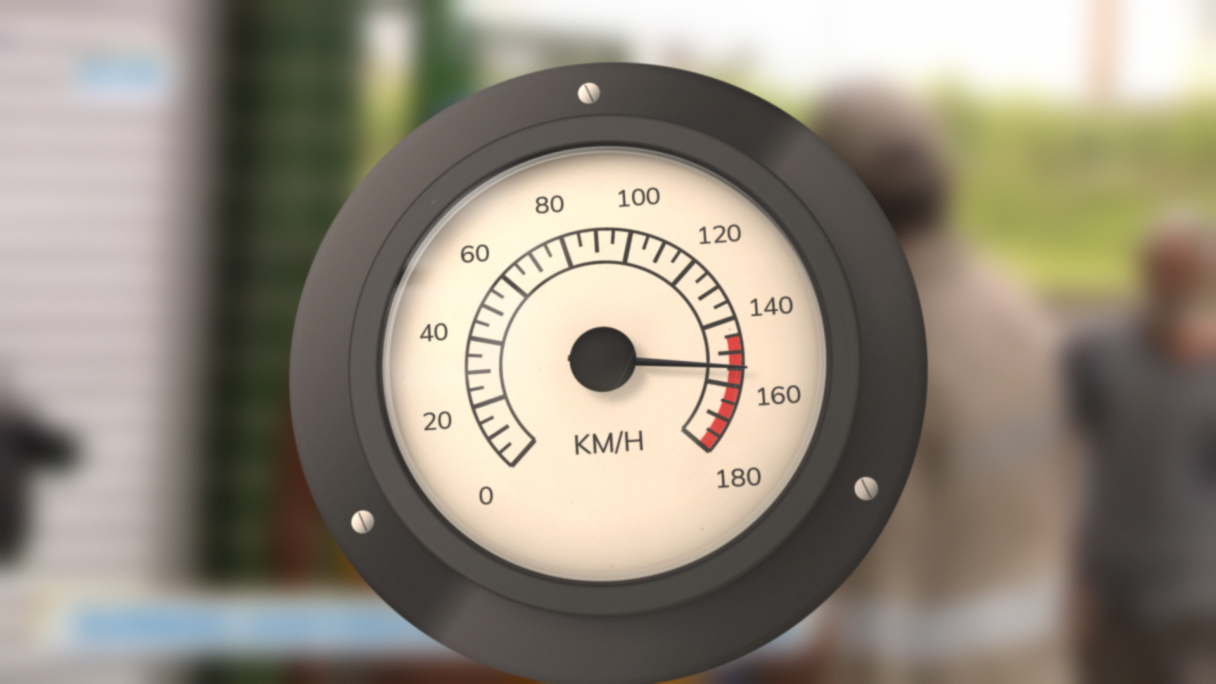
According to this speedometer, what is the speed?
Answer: 155 km/h
